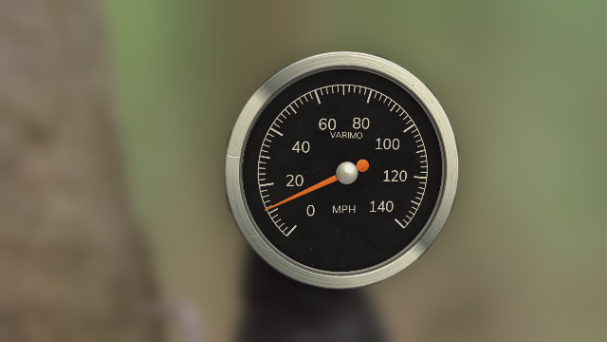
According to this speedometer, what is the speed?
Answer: 12 mph
